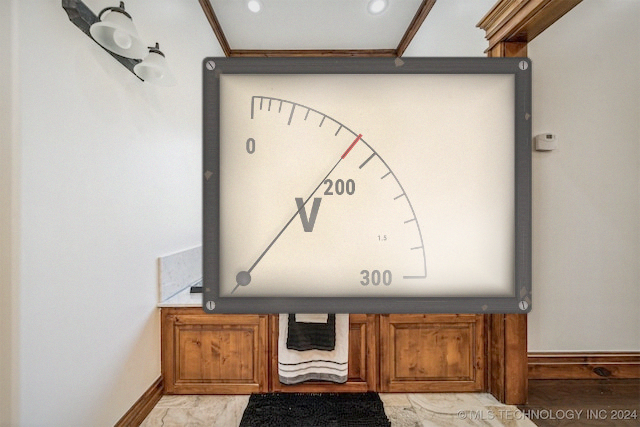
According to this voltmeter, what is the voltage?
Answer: 180 V
